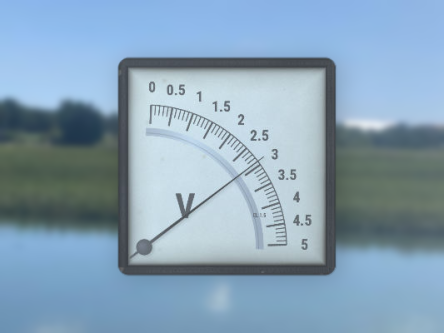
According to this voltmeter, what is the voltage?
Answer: 2.9 V
